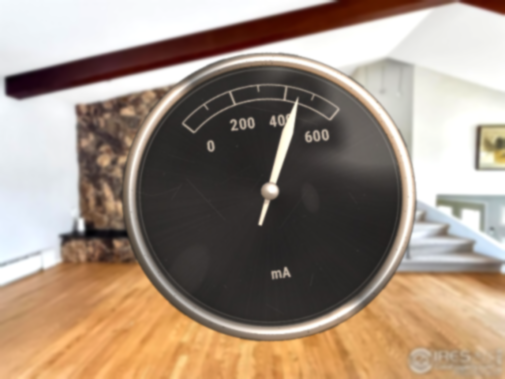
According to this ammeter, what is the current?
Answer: 450 mA
